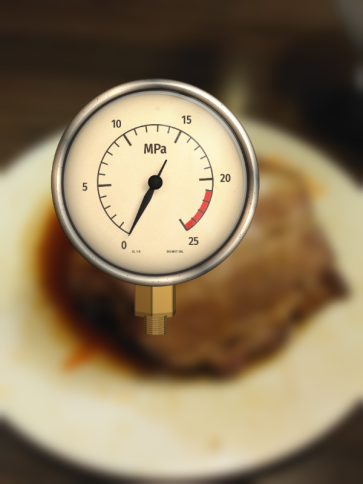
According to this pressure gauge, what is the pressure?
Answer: 0 MPa
